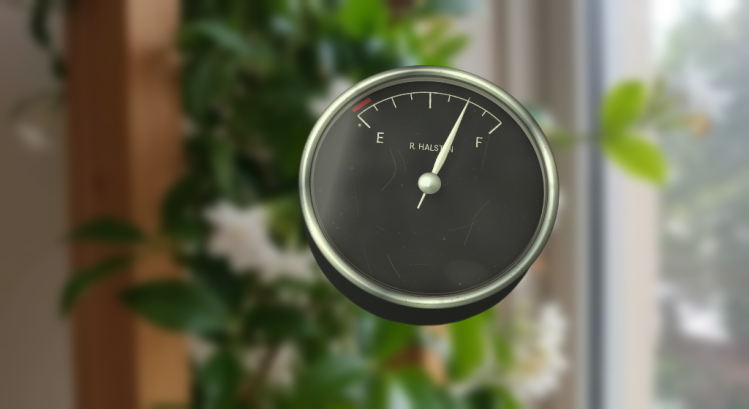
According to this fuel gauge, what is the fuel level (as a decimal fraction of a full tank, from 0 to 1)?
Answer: 0.75
